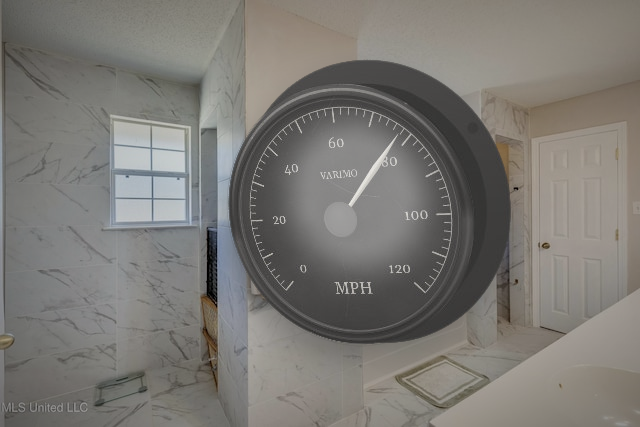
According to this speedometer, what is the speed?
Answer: 78 mph
